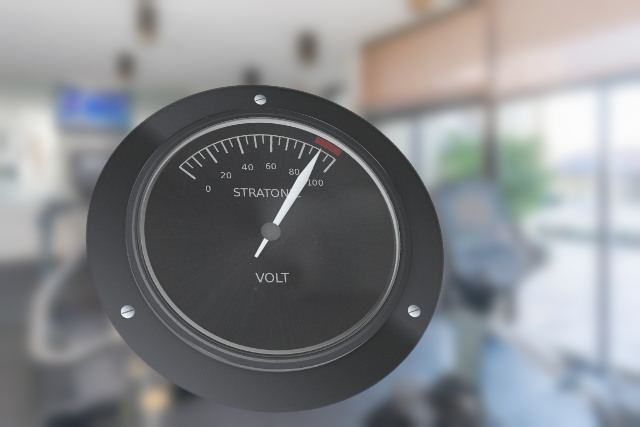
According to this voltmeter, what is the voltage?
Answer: 90 V
